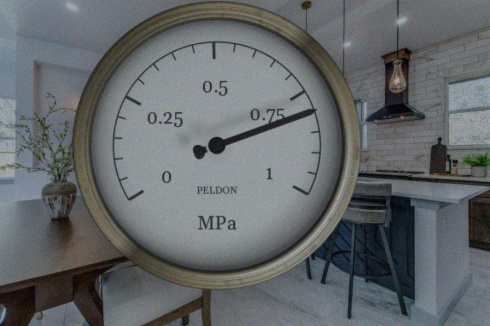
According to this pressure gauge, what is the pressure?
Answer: 0.8 MPa
